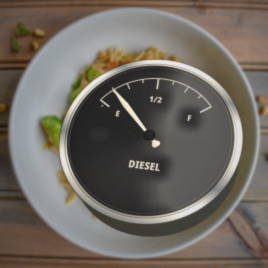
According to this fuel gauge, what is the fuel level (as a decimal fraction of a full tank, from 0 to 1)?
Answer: 0.125
